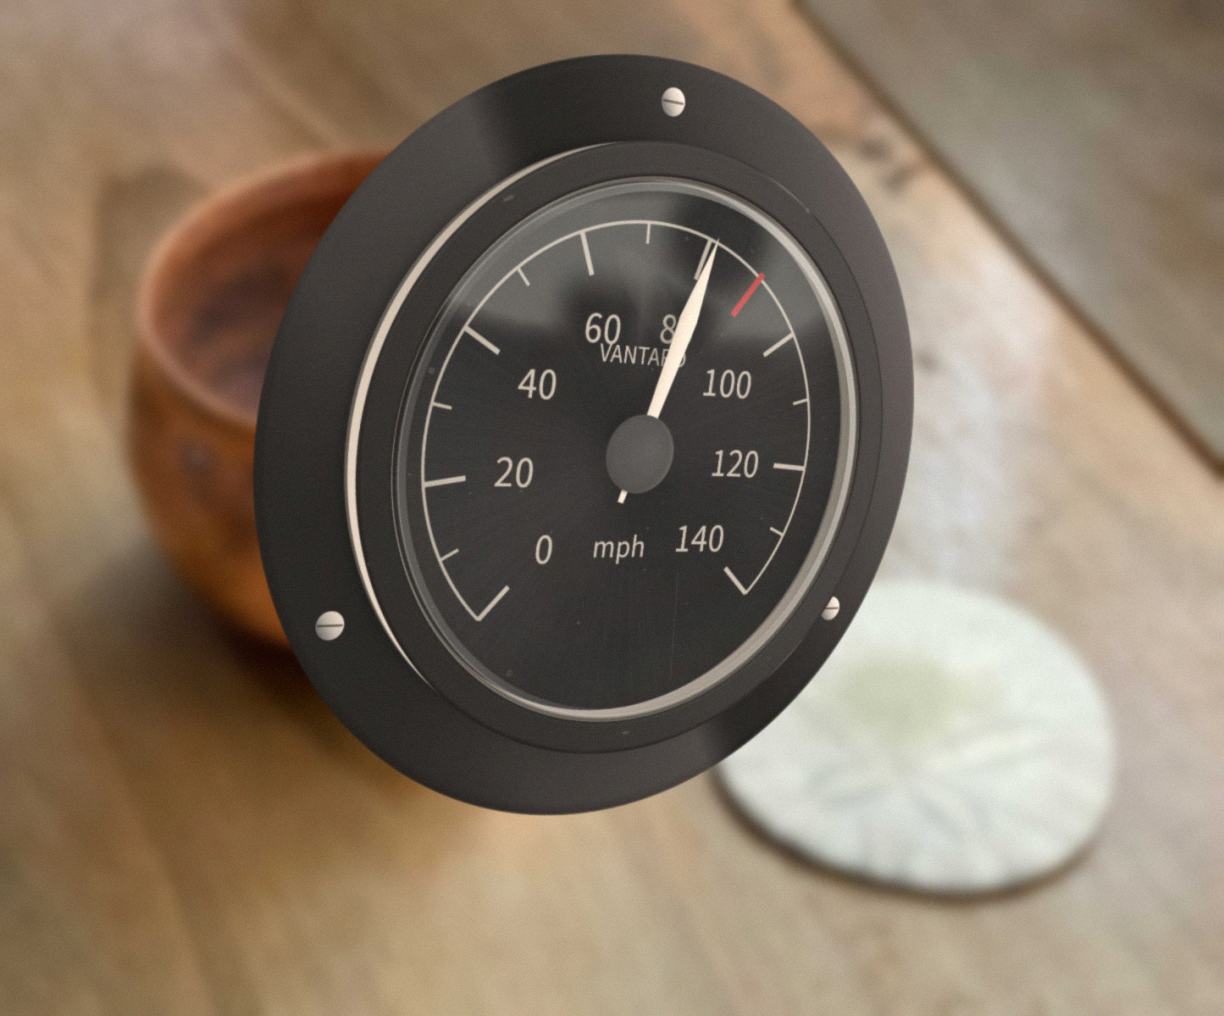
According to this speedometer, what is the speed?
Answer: 80 mph
